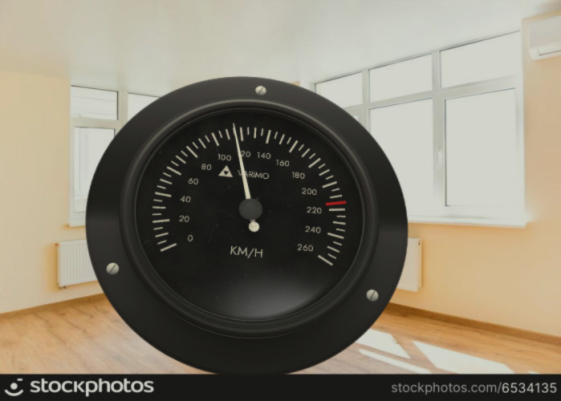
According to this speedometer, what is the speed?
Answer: 115 km/h
